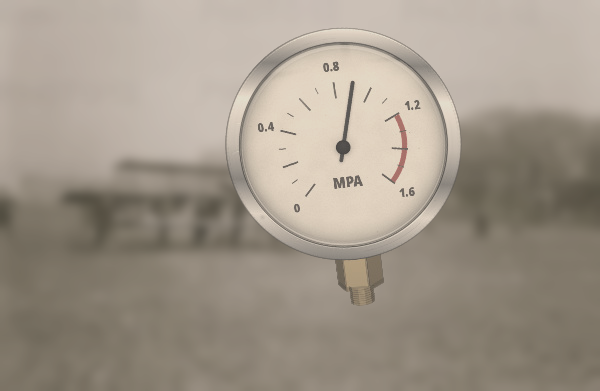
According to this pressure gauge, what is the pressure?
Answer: 0.9 MPa
